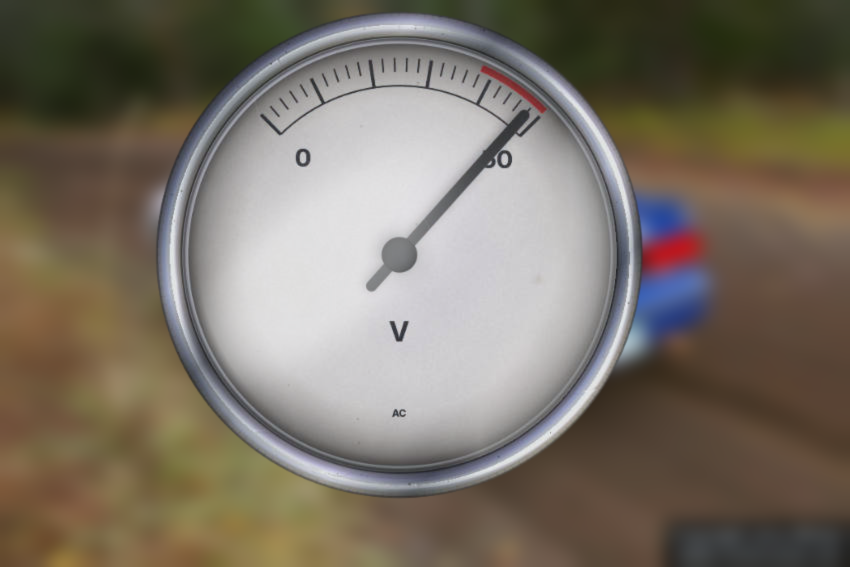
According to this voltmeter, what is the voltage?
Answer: 48 V
